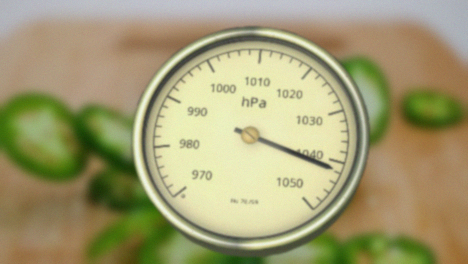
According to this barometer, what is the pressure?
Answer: 1042 hPa
